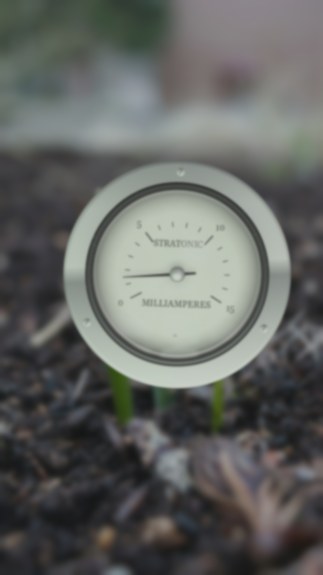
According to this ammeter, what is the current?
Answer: 1.5 mA
